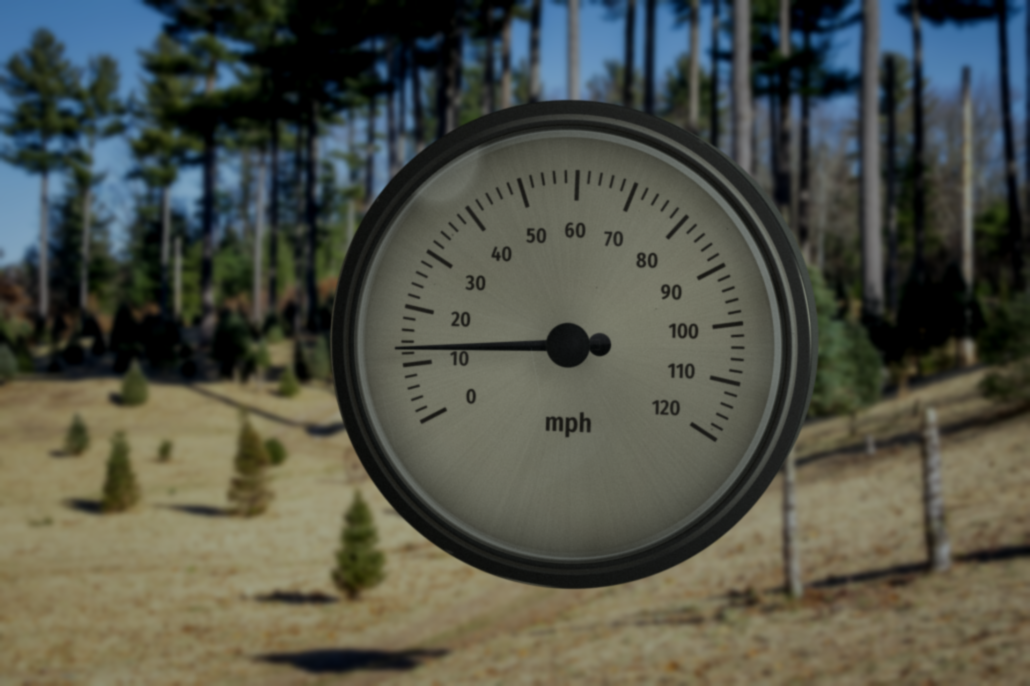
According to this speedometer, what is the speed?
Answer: 13 mph
